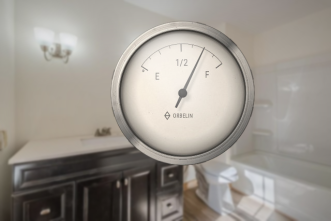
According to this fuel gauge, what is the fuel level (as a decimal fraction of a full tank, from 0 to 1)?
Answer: 0.75
